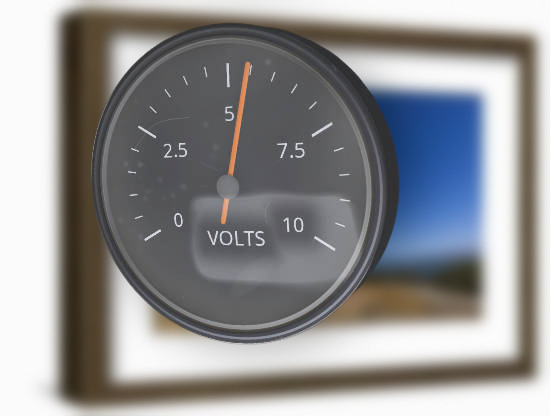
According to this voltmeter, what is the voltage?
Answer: 5.5 V
